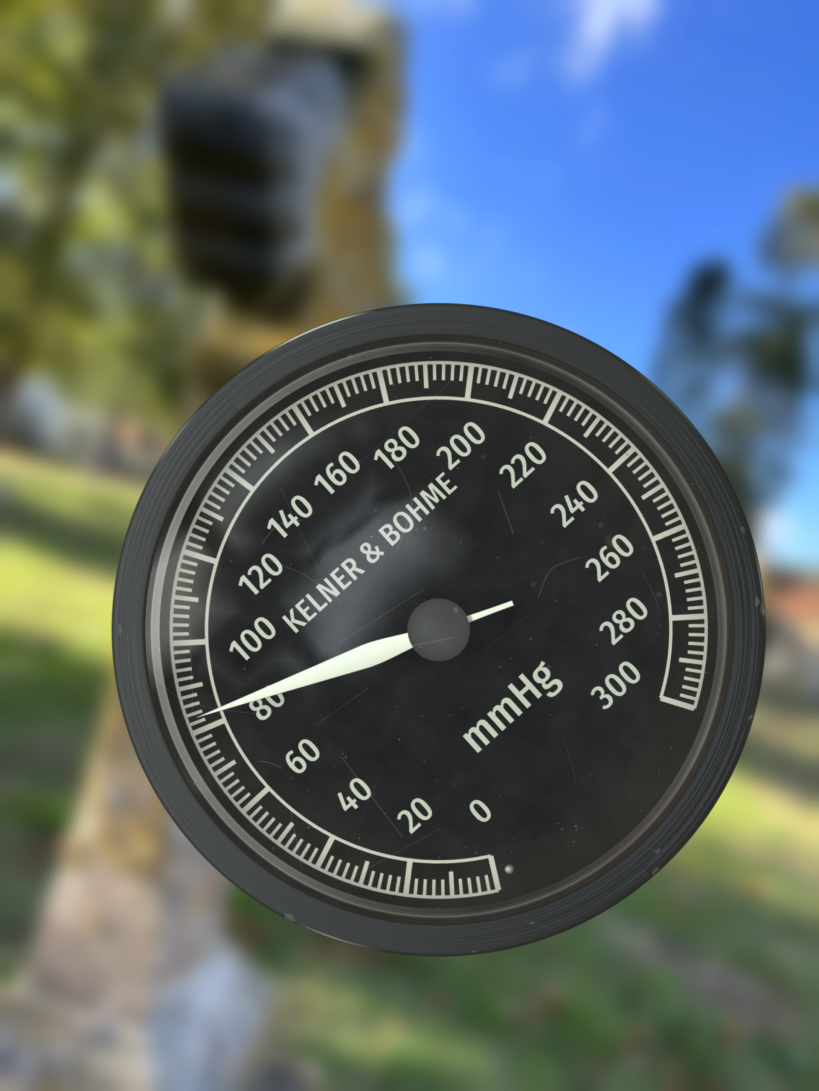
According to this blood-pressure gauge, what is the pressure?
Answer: 83 mmHg
